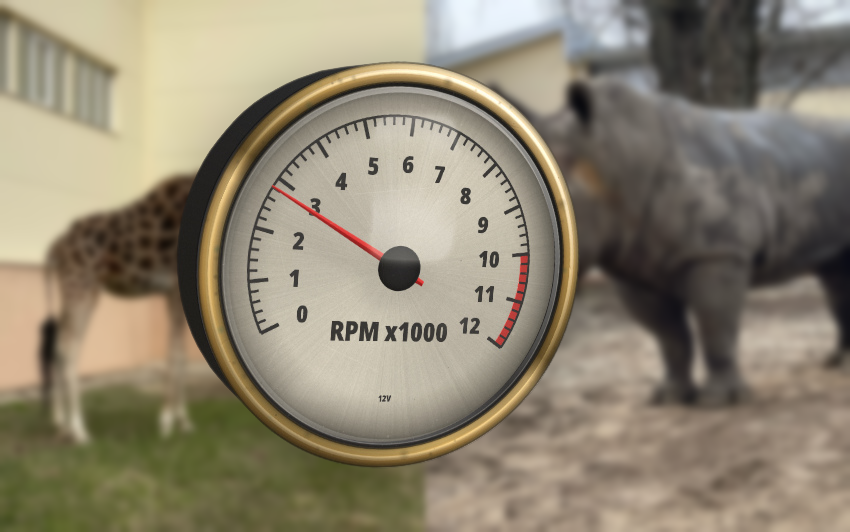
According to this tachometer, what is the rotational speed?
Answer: 2800 rpm
